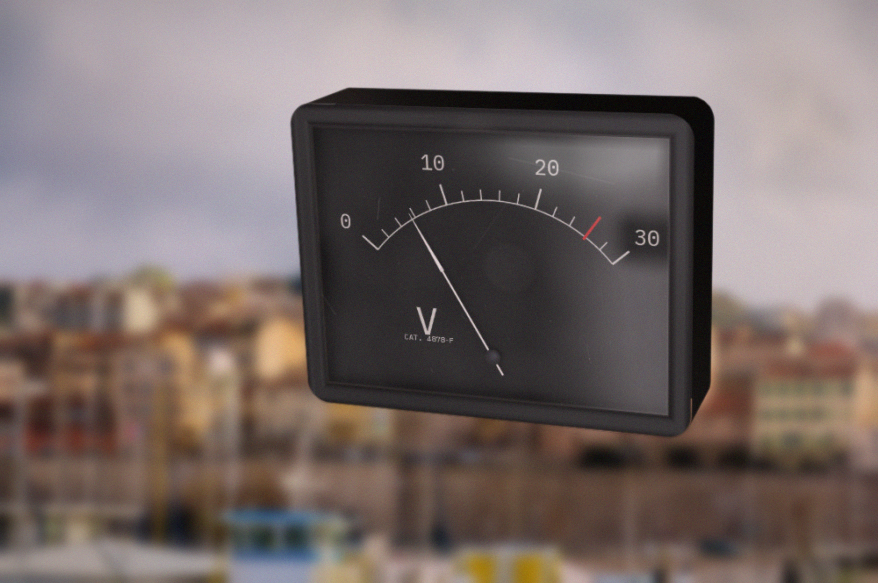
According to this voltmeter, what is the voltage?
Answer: 6 V
